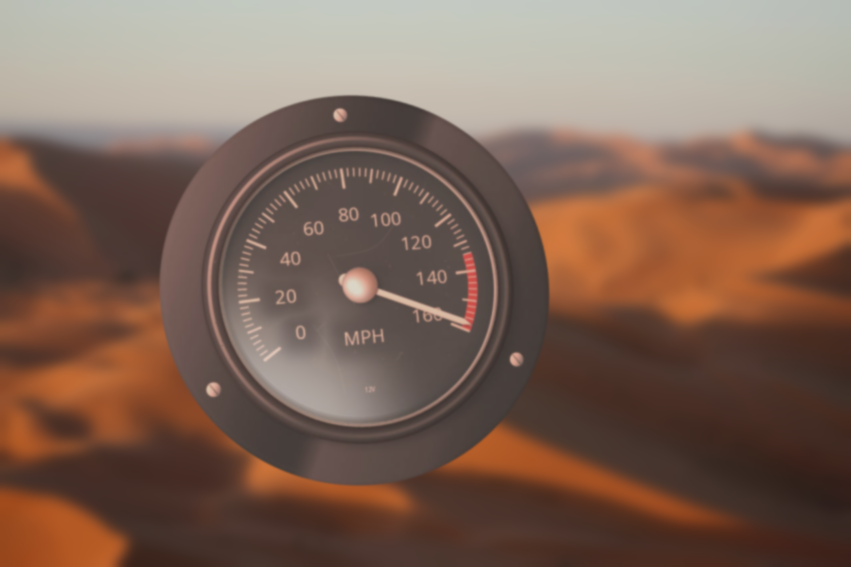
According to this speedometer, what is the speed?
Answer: 158 mph
